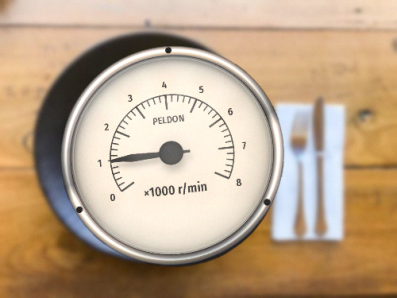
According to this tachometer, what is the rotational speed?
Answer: 1000 rpm
